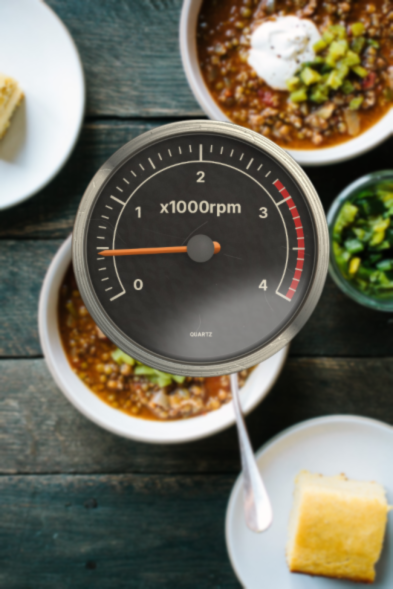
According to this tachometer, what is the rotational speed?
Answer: 450 rpm
